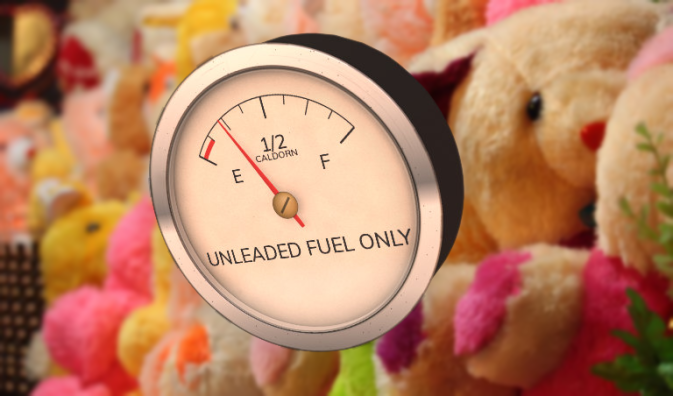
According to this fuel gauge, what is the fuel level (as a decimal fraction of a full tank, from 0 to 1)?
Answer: 0.25
